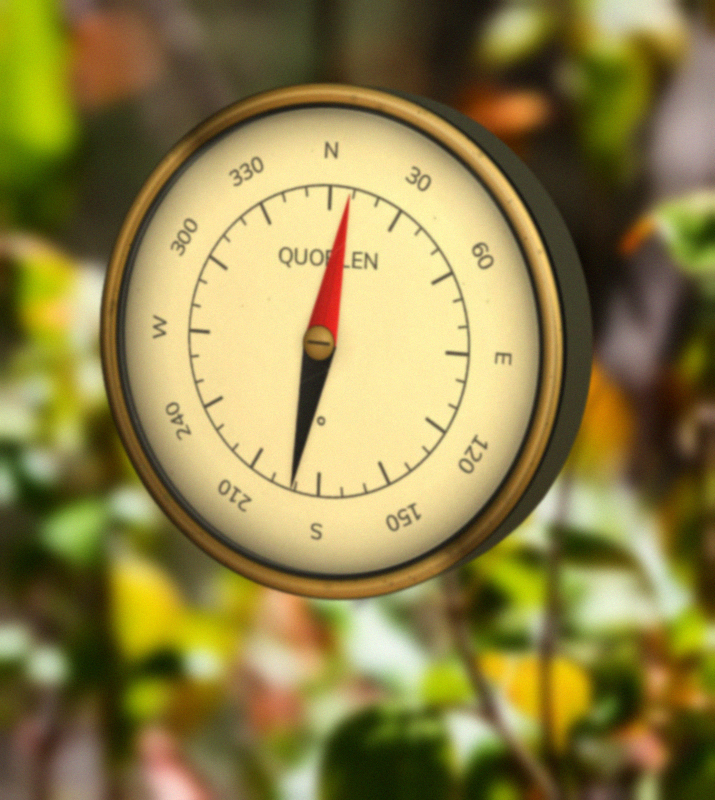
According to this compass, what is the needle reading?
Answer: 10 °
